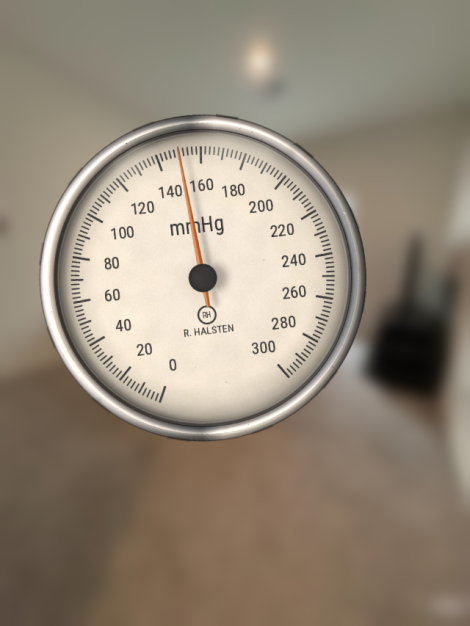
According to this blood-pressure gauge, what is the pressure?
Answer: 150 mmHg
